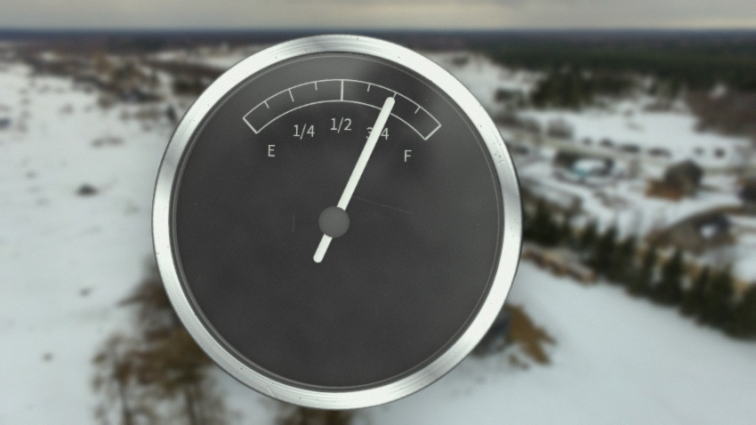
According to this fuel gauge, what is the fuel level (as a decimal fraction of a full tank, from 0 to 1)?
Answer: 0.75
